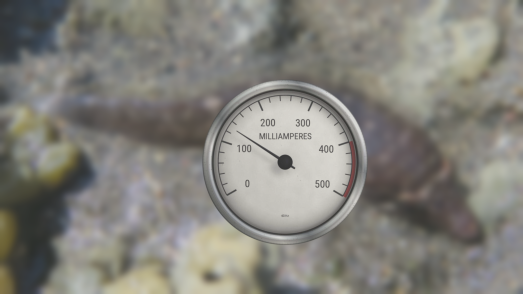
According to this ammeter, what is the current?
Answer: 130 mA
